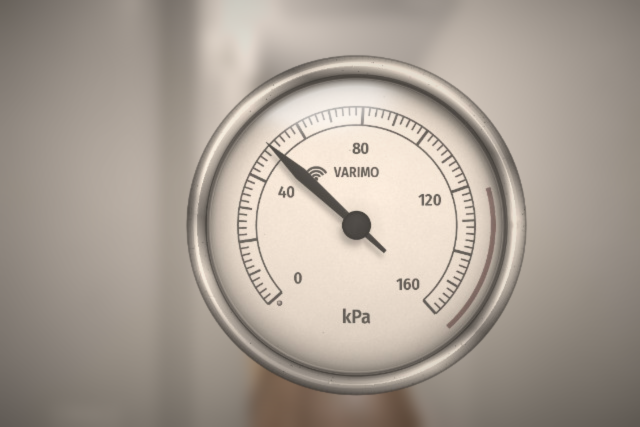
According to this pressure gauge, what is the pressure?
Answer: 50 kPa
